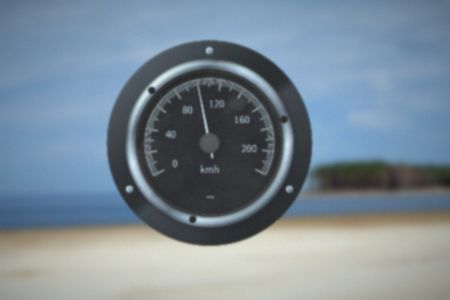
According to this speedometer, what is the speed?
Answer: 100 km/h
